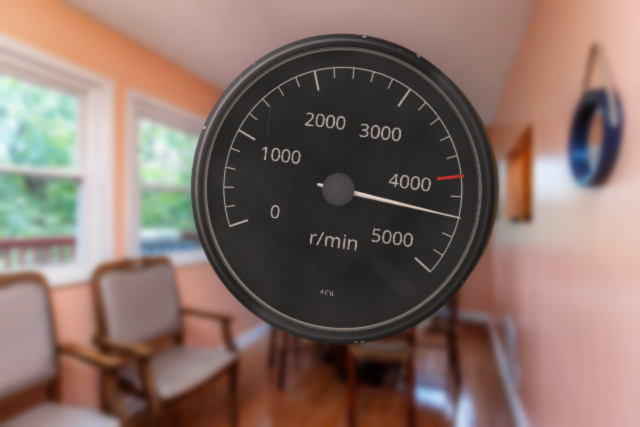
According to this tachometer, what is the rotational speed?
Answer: 4400 rpm
